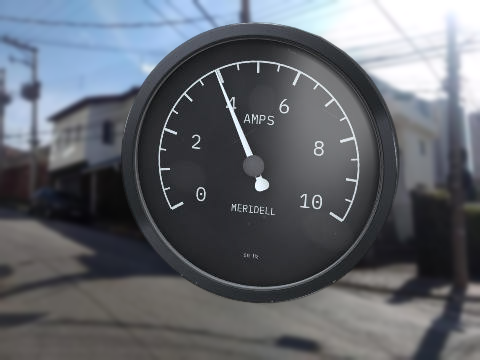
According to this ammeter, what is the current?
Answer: 4 A
